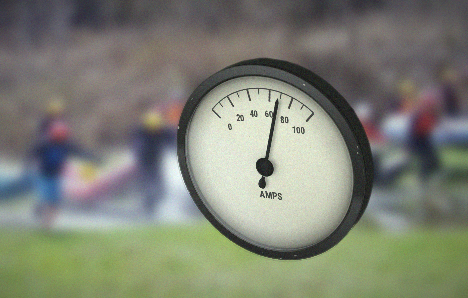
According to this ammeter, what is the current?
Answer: 70 A
